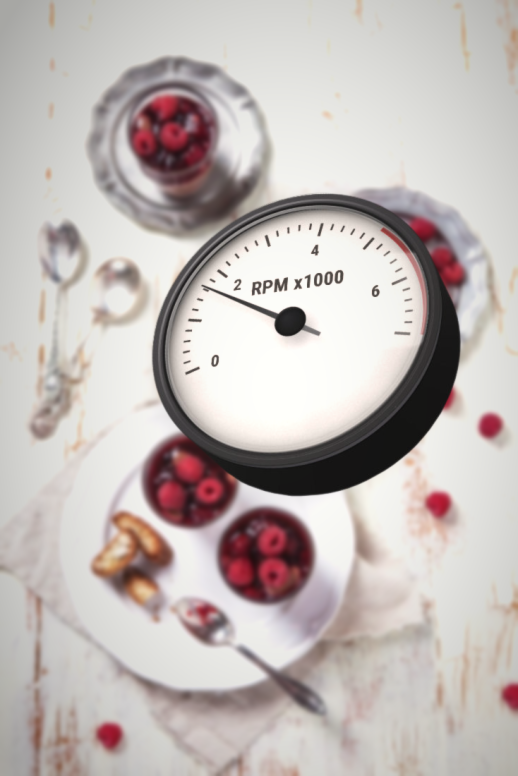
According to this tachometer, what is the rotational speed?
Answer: 1600 rpm
